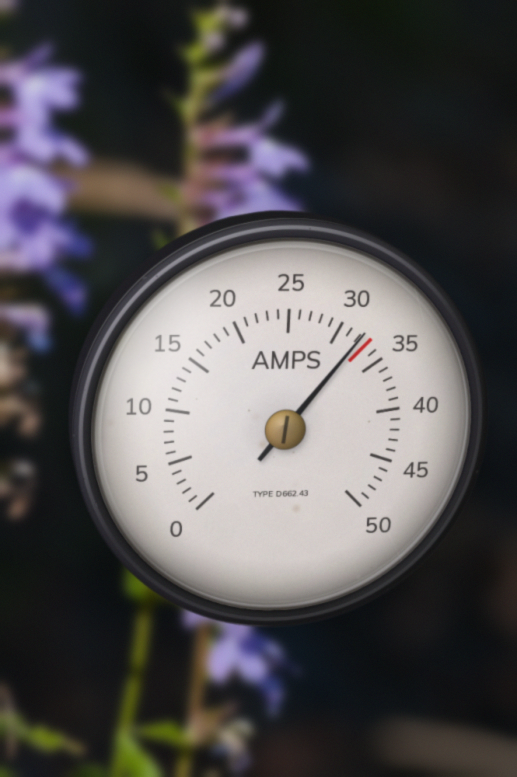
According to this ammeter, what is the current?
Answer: 32 A
